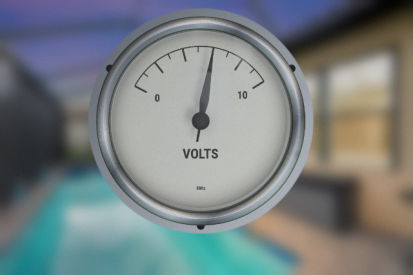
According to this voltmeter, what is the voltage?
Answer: 6 V
